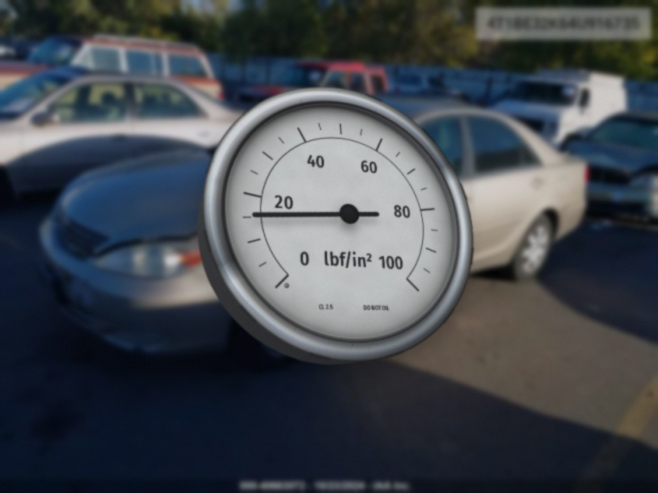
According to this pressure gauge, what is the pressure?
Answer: 15 psi
